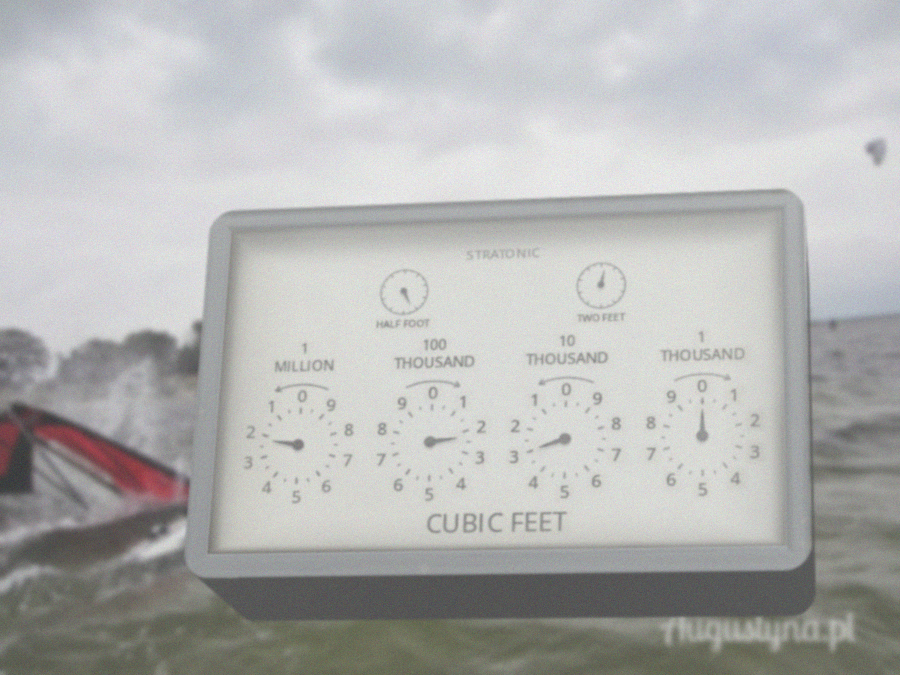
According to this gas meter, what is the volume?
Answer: 223000 ft³
